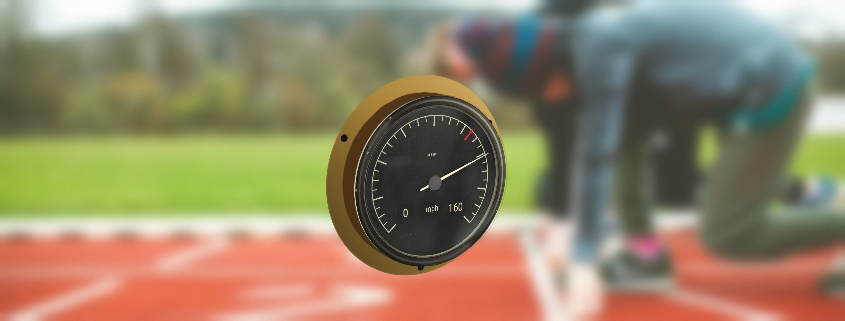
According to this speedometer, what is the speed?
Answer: 120 mph
